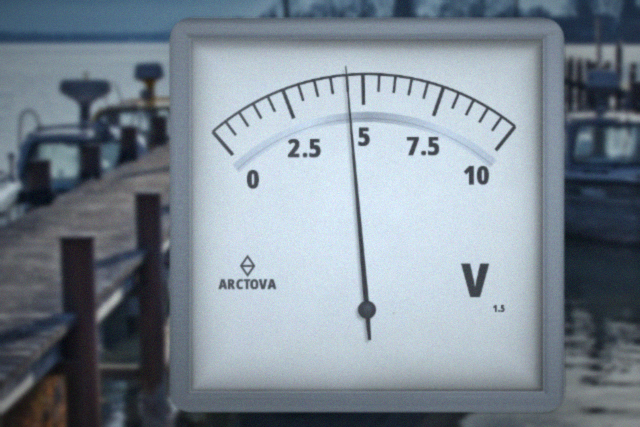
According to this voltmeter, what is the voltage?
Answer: 4.5 V
